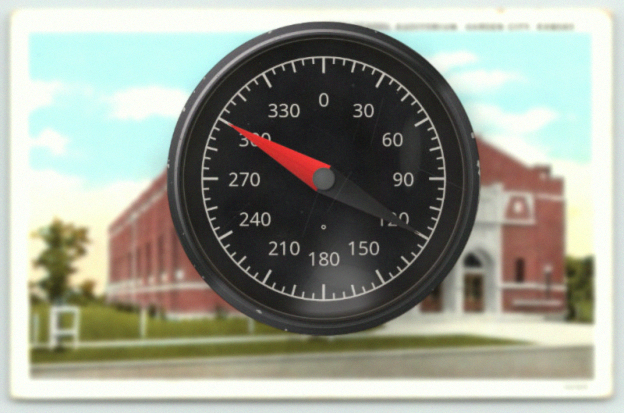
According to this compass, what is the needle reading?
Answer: 300 °
